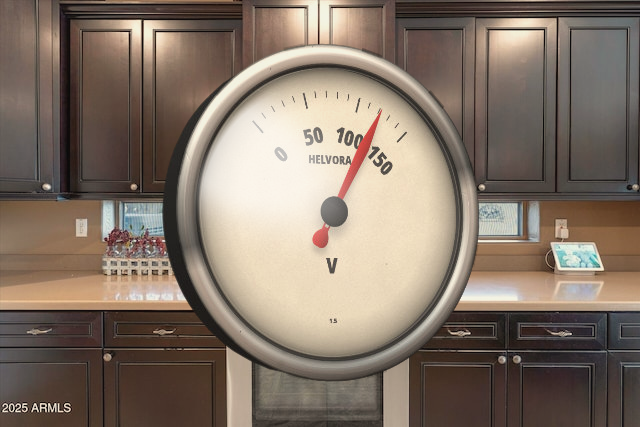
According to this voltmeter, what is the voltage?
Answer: 120 V
